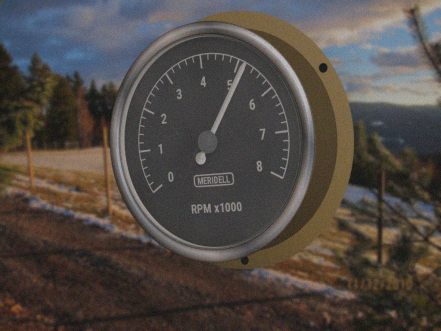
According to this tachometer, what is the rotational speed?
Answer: 5200 rpm
